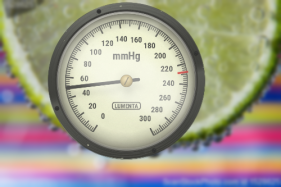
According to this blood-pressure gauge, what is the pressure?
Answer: 50 mmHg
